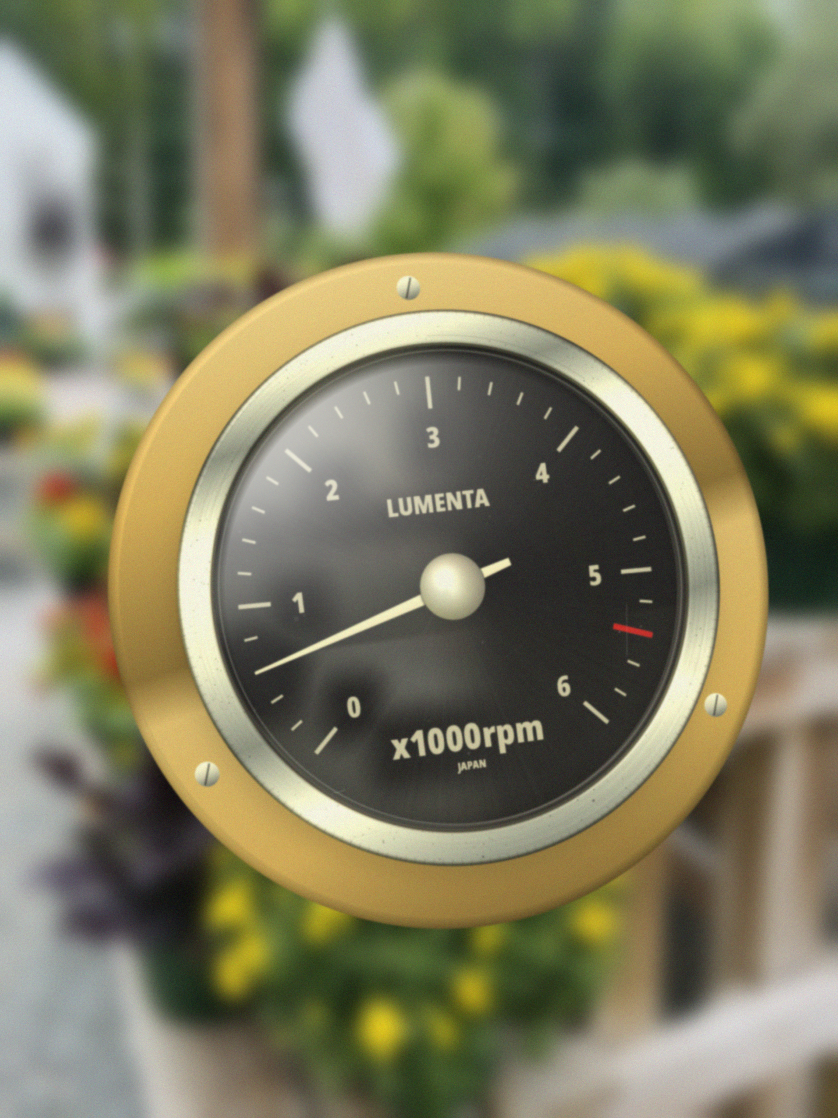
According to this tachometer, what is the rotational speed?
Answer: 600 rpm
